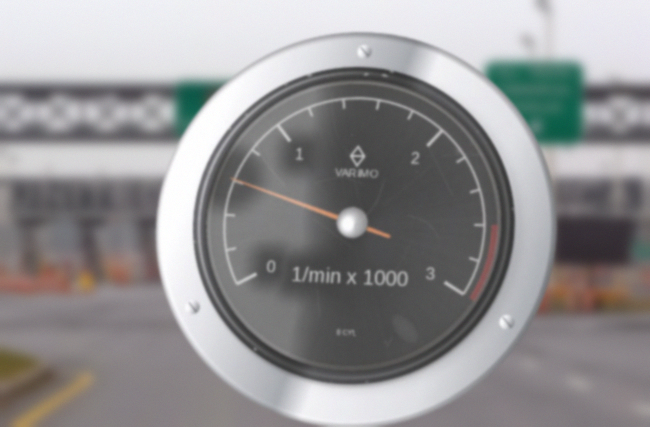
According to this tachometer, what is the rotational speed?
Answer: 600 rpm
